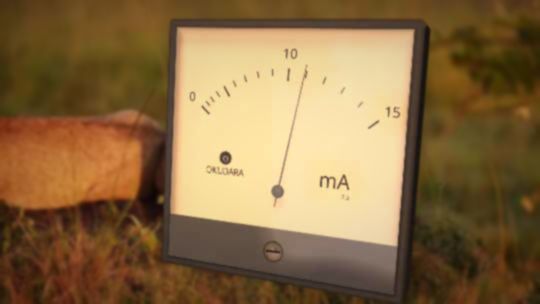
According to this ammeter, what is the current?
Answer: 11 mA
